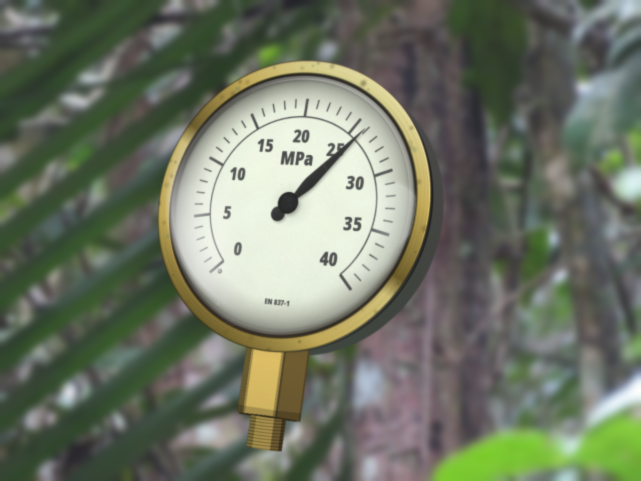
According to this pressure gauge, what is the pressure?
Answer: 26 MPa
